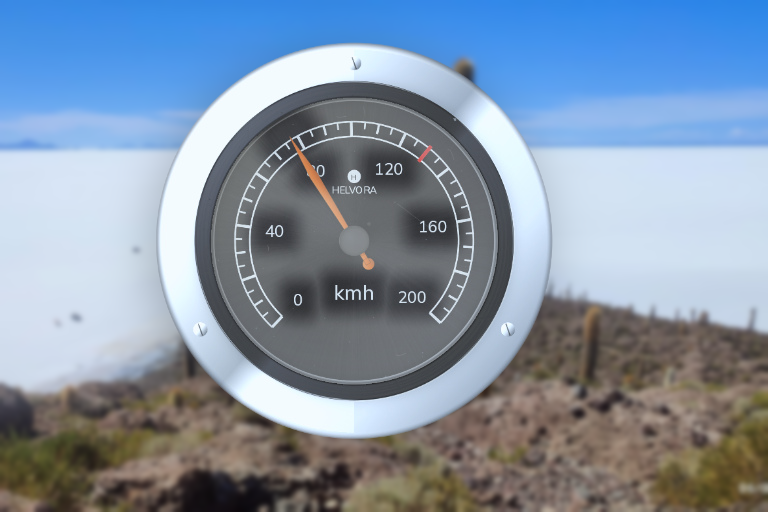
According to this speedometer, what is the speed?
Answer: 77.5 km/h
